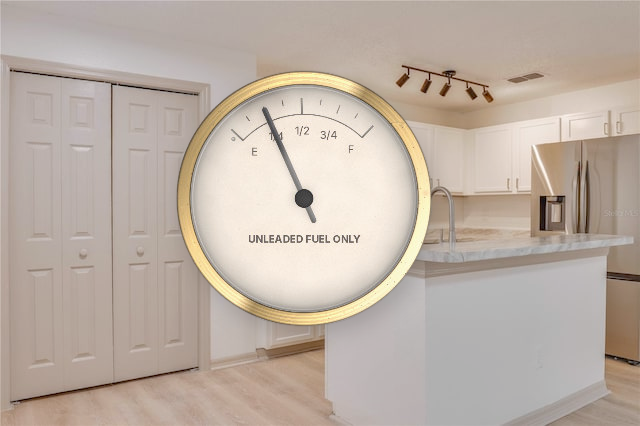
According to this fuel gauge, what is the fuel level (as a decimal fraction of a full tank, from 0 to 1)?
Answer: 0.25
